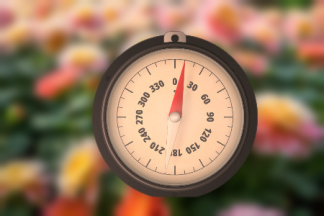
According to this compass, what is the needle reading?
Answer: 10 °
